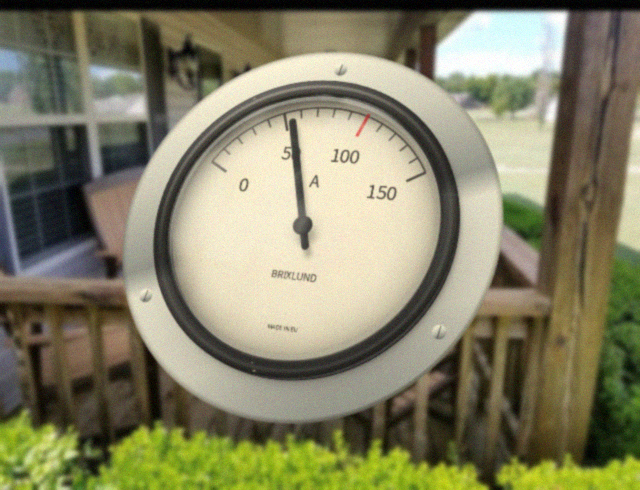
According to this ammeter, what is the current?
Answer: 55 A
